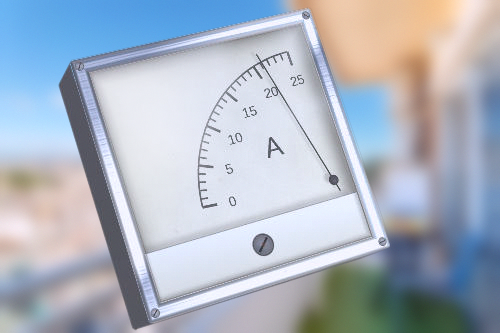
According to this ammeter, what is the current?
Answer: 21 A
